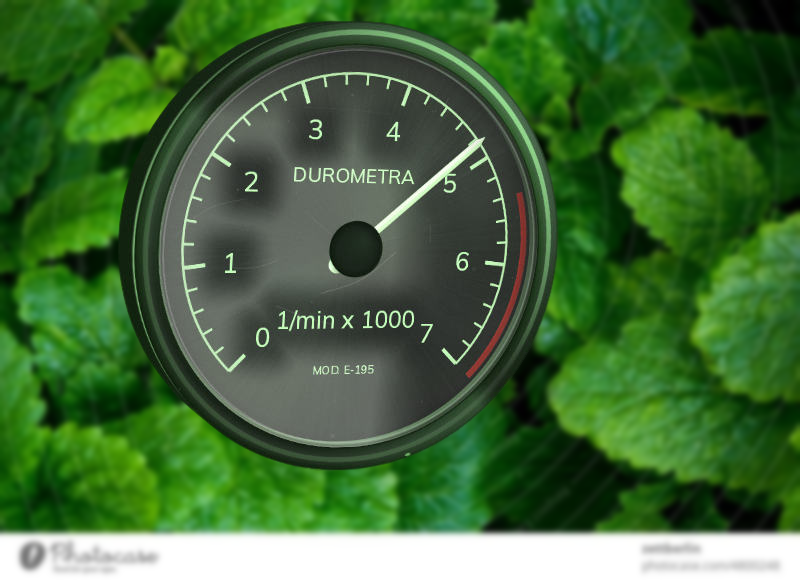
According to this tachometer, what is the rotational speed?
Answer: 4800 rpm
